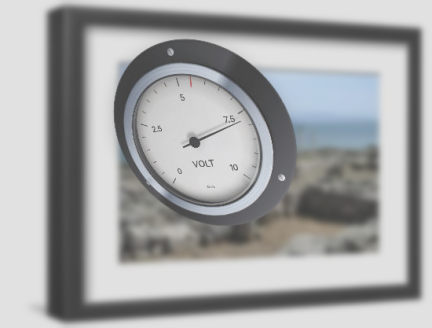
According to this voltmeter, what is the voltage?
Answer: 7.75 V
